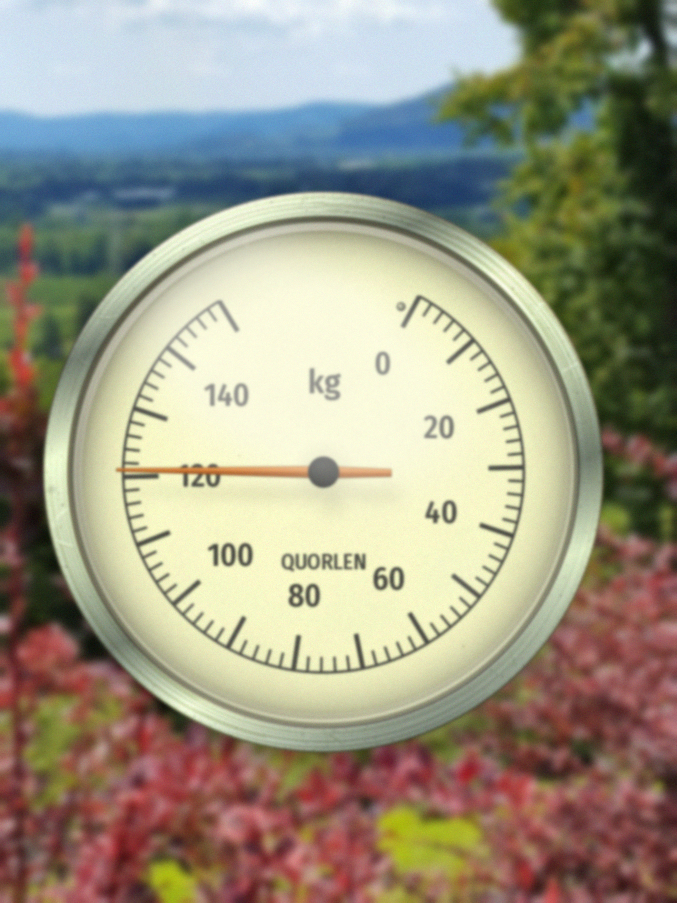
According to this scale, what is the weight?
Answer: 121 kg
